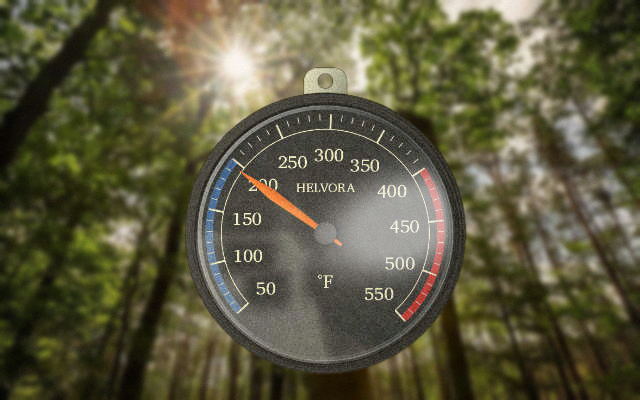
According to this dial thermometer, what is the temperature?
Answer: 195 °F
